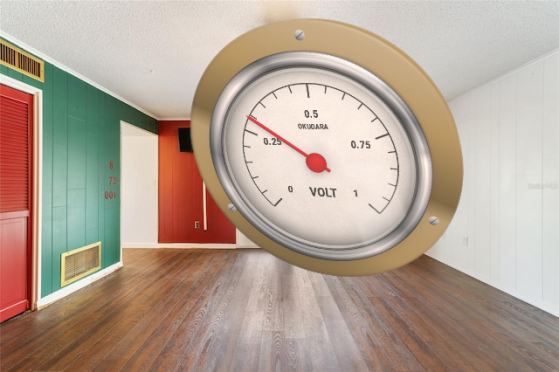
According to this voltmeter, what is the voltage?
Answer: 0.3 V
